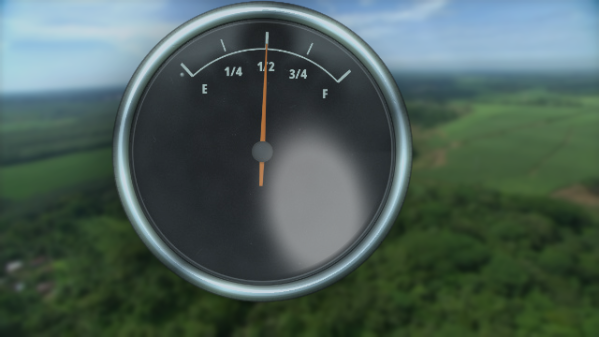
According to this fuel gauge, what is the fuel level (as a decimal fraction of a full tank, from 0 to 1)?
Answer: 0.5
